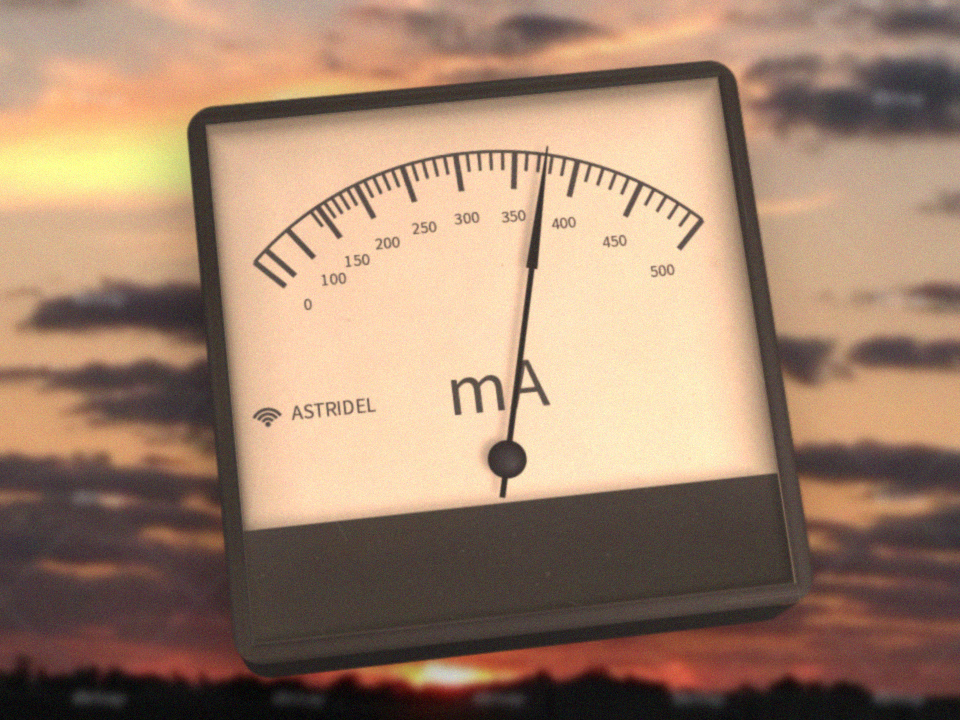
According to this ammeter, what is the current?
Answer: 375 mA
